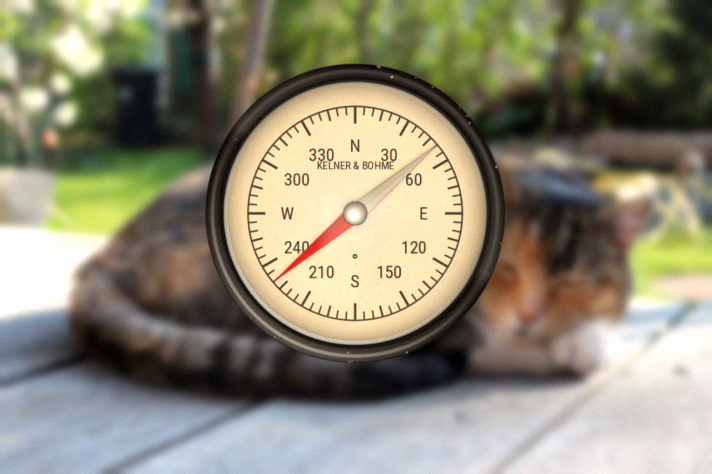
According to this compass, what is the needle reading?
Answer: 230 °
